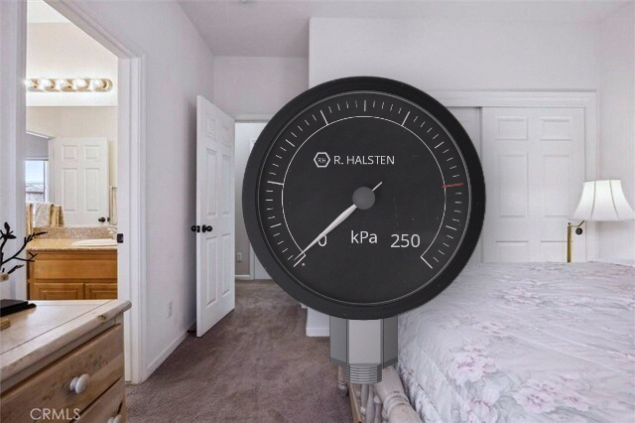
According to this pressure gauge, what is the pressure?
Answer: 2.5 kPa
